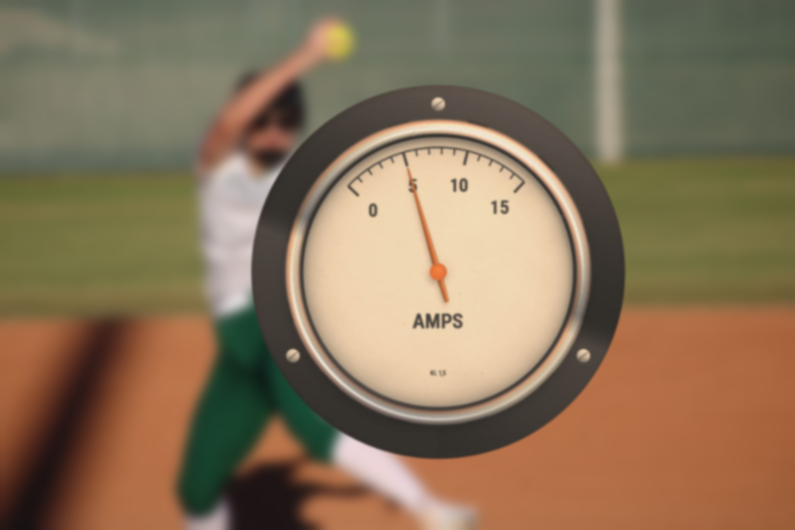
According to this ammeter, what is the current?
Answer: 5 A
